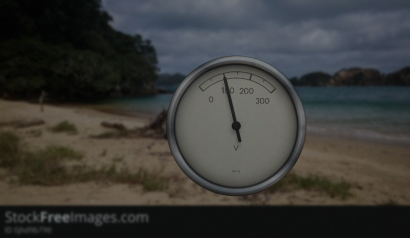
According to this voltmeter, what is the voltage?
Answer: 100 V
